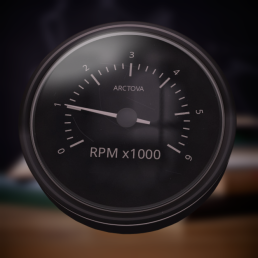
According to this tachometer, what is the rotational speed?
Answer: 1000 rpm
